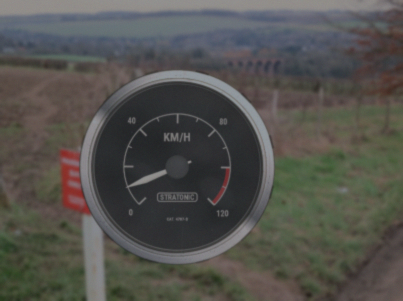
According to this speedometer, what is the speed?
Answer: 10 km/h
